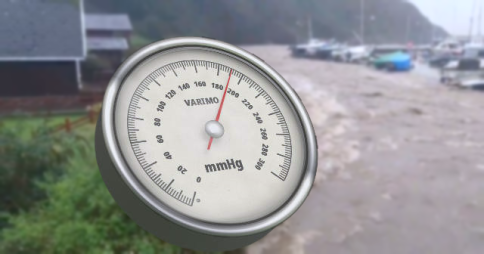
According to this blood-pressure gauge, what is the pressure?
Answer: 190 mmHg
